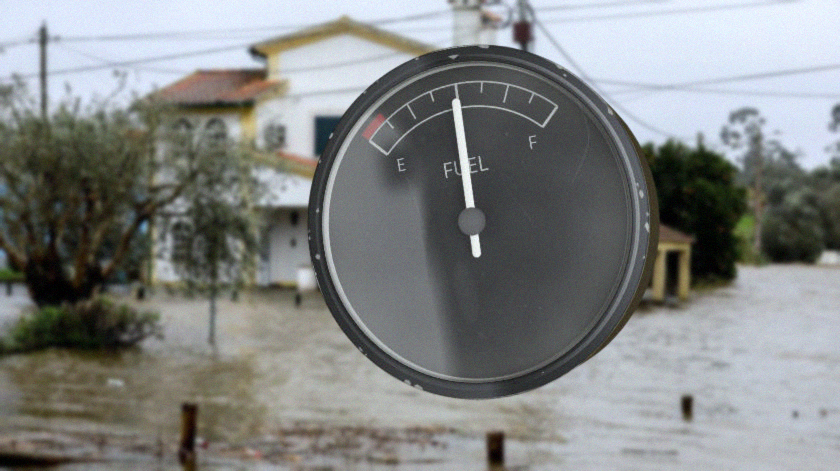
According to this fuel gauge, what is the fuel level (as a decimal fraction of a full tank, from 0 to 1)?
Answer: 0.5
